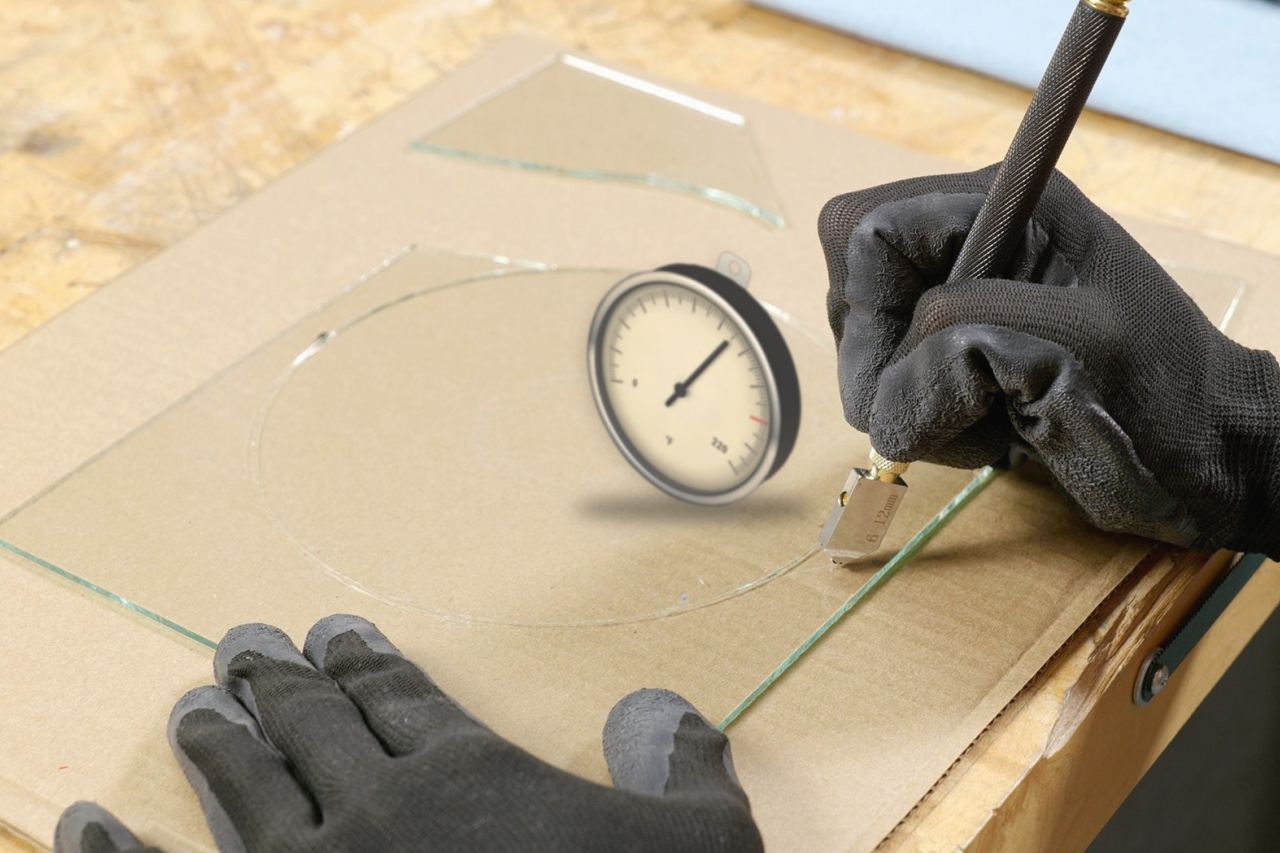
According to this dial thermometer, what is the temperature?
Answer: 130 °F
